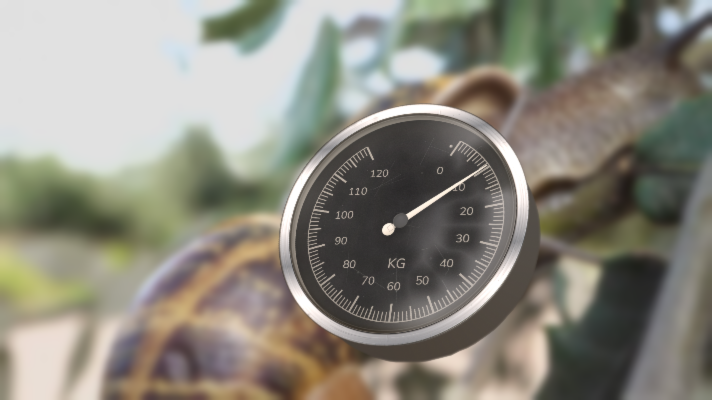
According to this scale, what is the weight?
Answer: 10 kg
